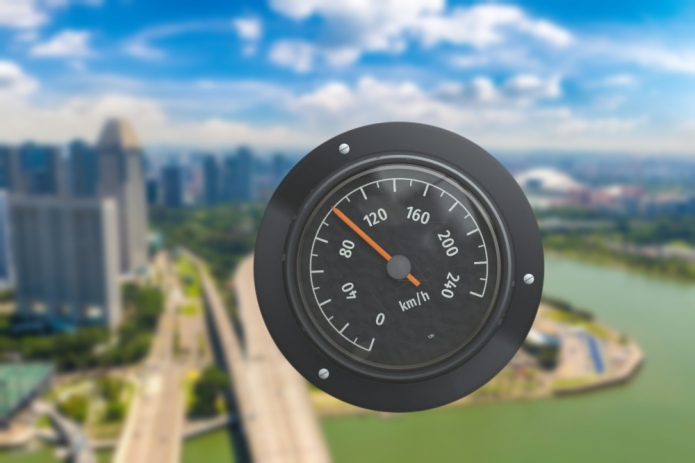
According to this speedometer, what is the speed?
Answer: 100 km/h
